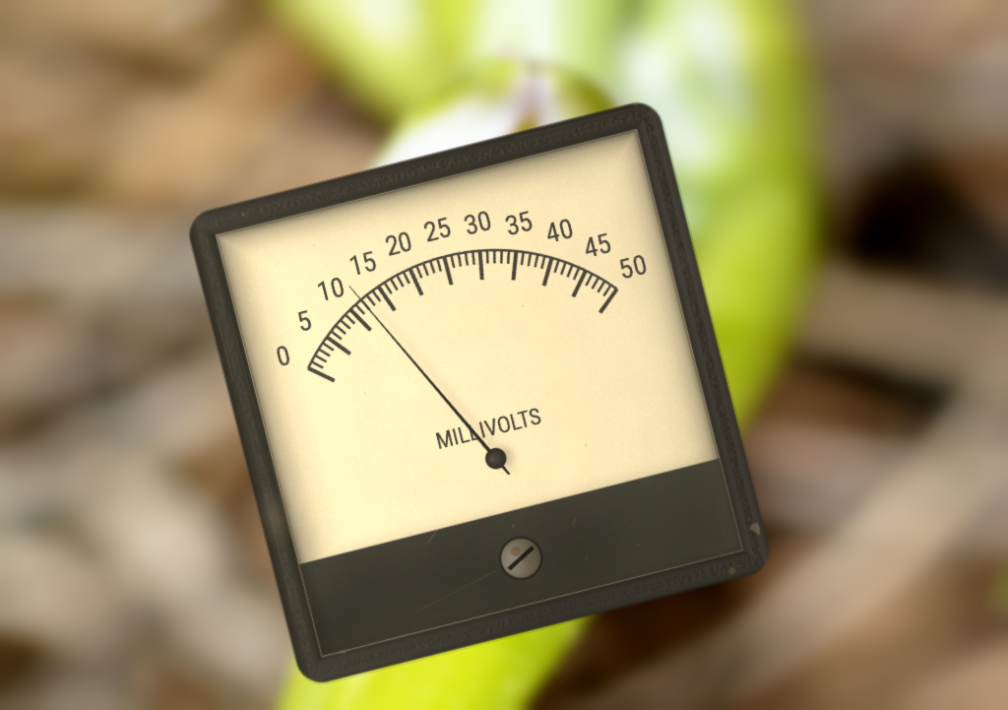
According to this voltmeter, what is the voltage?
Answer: 12 mV
